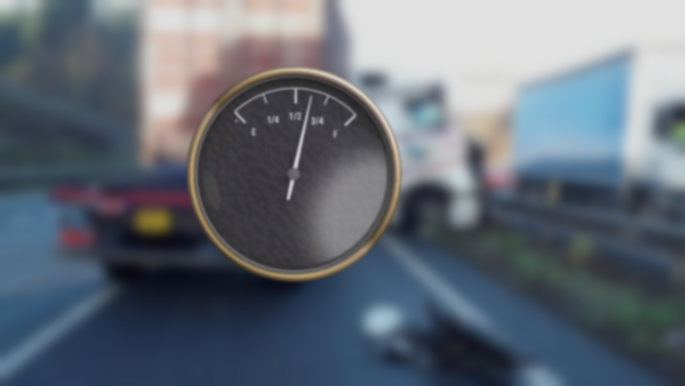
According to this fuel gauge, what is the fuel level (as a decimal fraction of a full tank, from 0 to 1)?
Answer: 0.625
